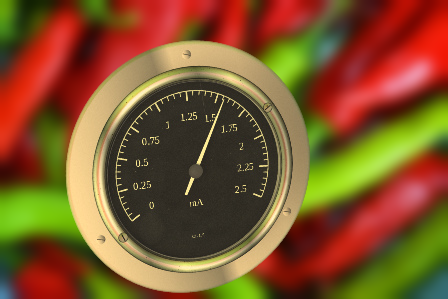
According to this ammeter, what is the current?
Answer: 1.55 mA
